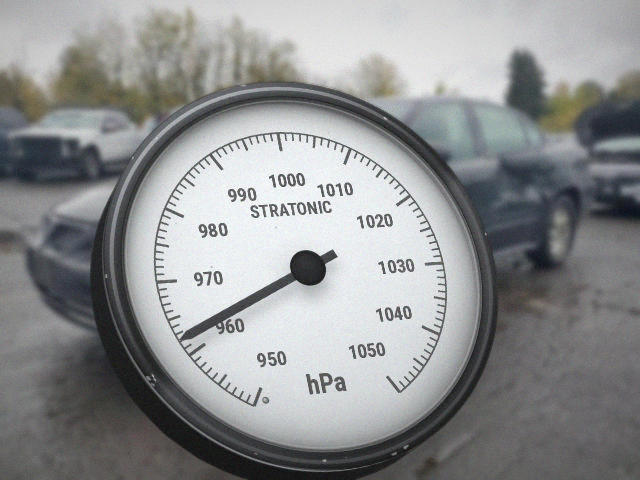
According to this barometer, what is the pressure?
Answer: 962 hPa
